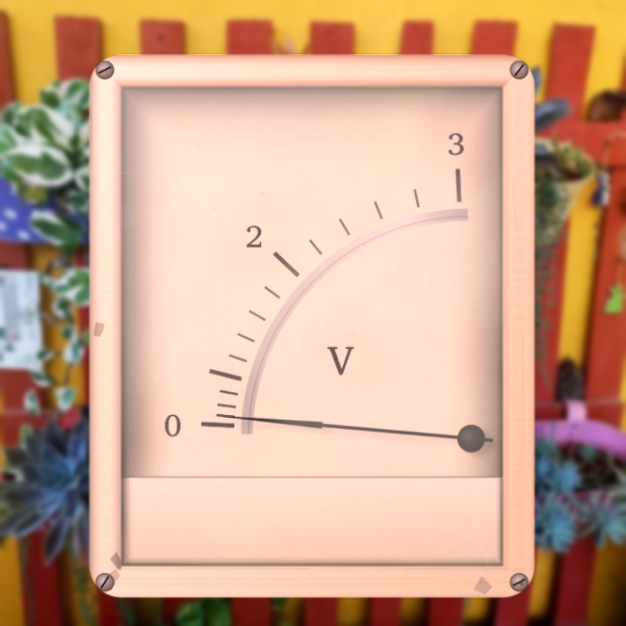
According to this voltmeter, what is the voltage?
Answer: 0.4 V
